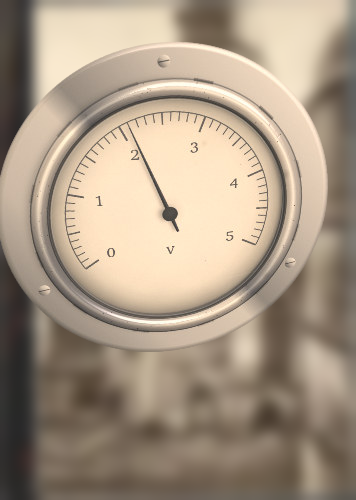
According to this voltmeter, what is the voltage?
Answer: 2.1 V
